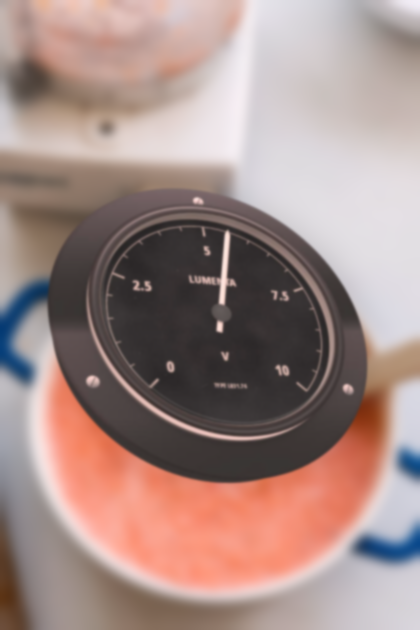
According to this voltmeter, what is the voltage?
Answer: 5.5 V
